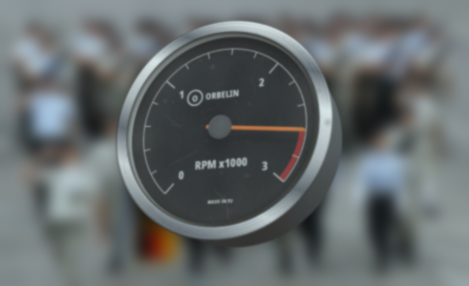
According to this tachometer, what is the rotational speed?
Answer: 2600 rpm
